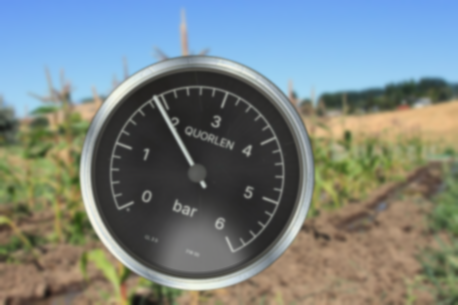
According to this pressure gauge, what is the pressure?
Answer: 1.9 bar
